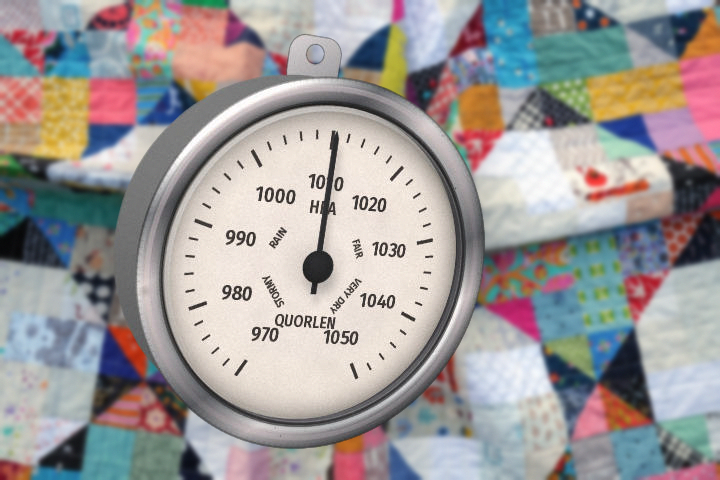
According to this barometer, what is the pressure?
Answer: 1010 hPa
